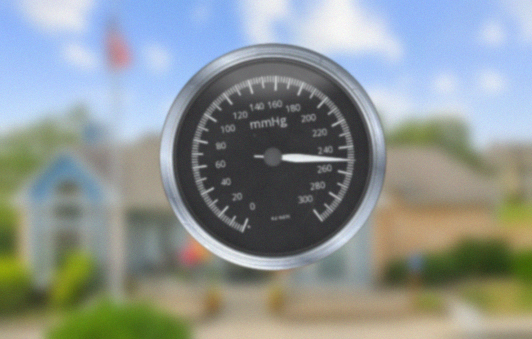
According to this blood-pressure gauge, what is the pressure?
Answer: 250 mmHg
